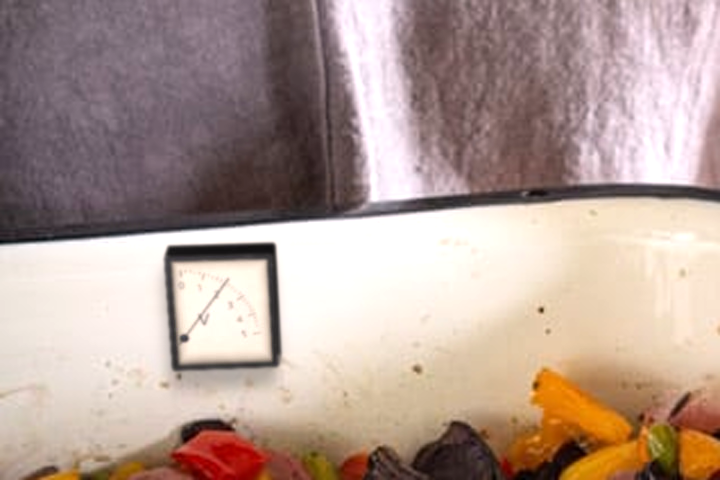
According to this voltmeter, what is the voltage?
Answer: 2 V
